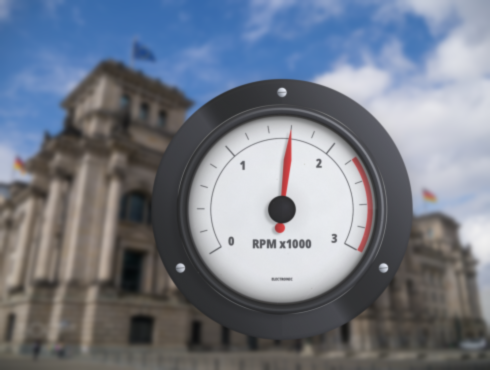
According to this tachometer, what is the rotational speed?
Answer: 1600 rpm
